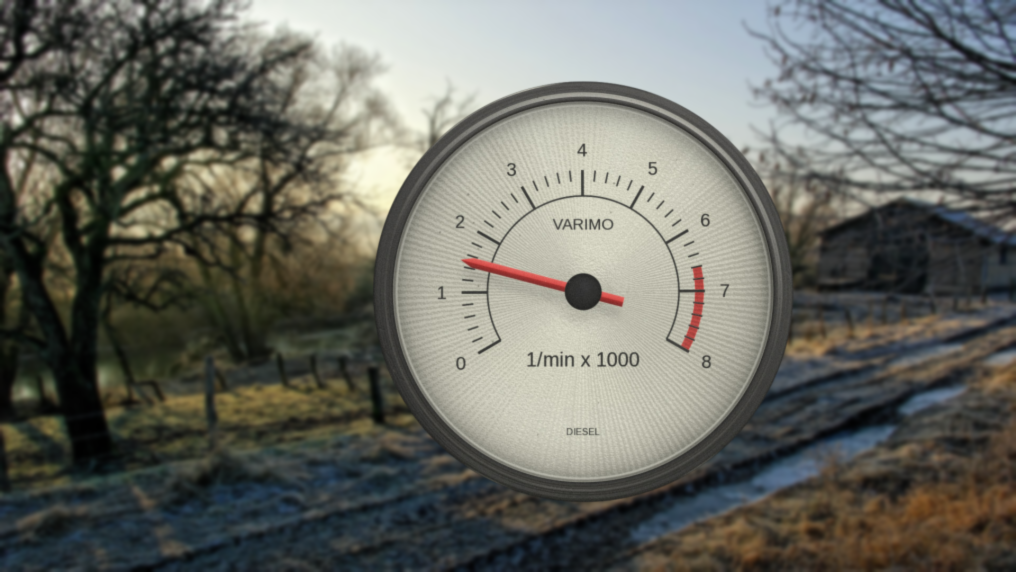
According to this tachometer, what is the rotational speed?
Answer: 1500 rpm
